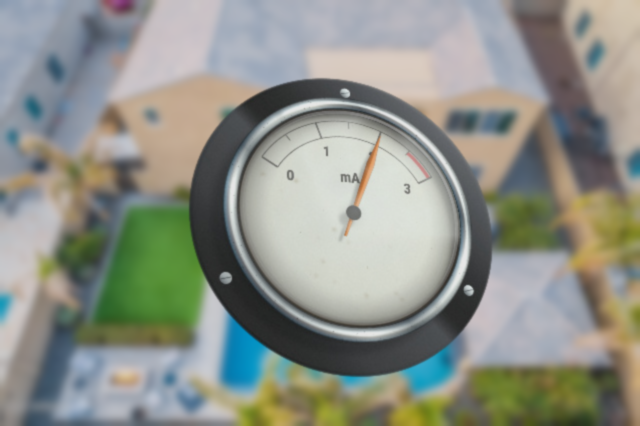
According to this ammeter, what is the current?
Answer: 2 mA
